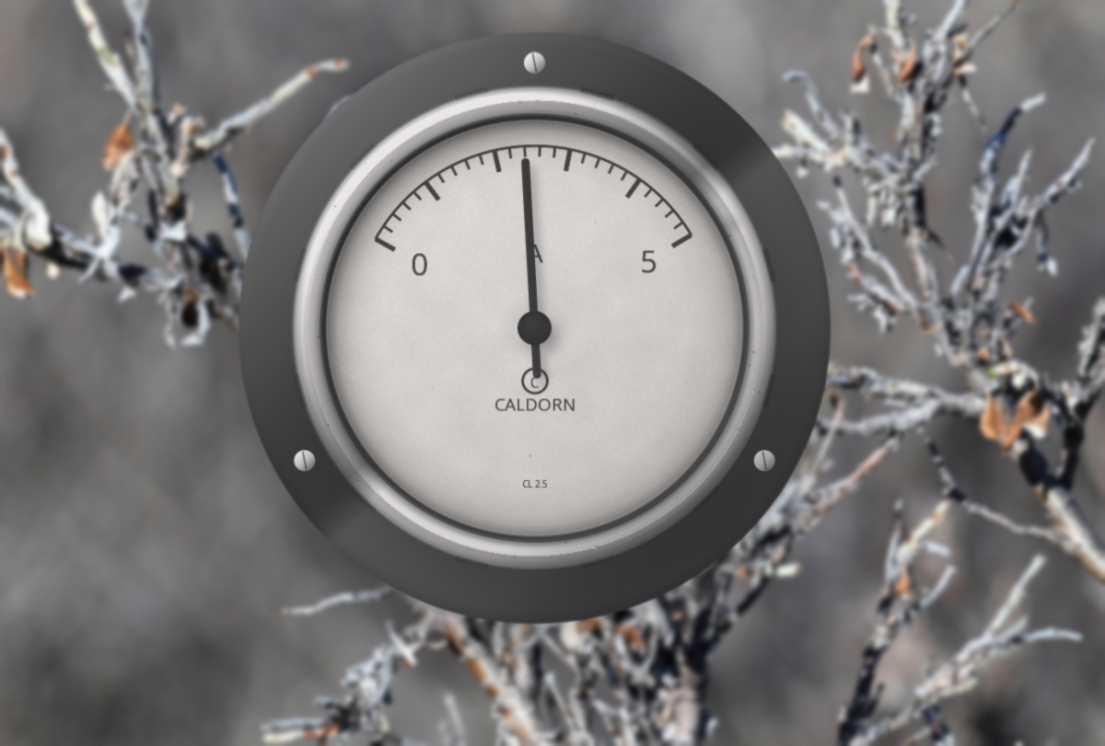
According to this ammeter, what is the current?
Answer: 2.4 A
